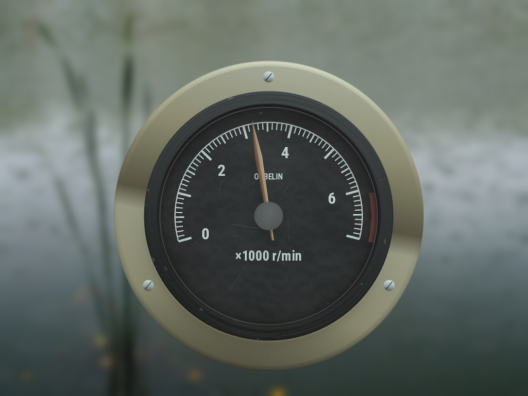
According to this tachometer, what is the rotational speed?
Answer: 3200 rpm
